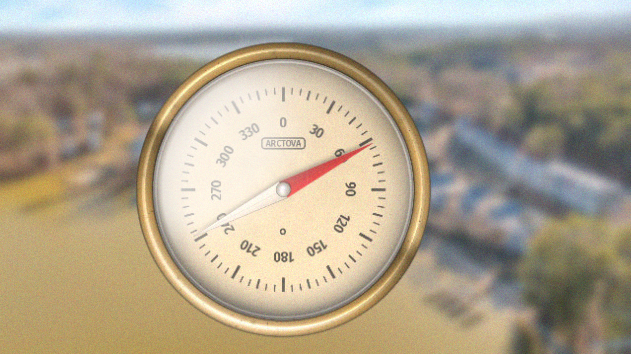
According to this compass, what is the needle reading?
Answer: 62.5 °
